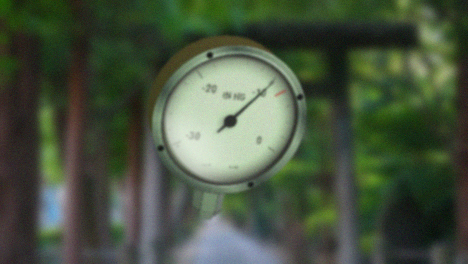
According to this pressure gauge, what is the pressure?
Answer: -10 inHg
